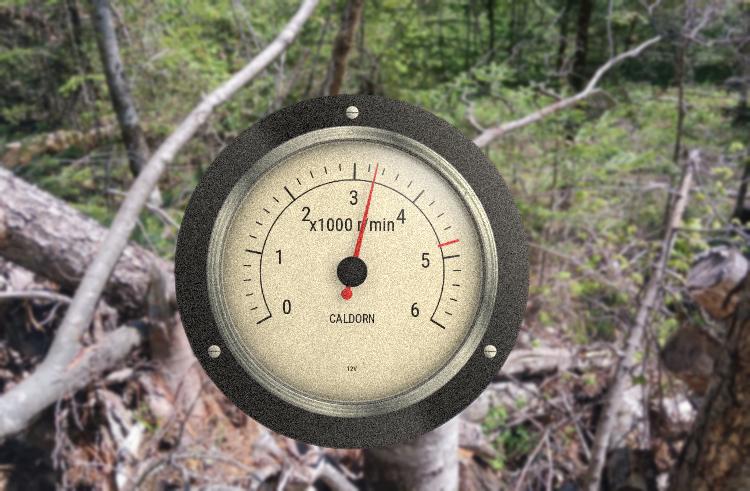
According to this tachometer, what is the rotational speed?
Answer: 3300 rpm
